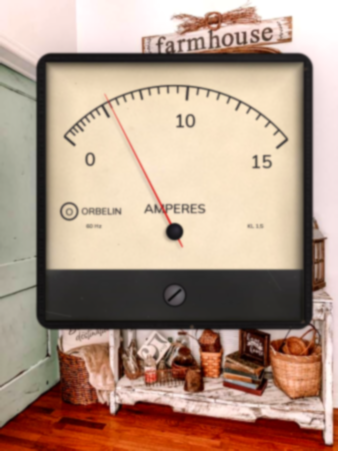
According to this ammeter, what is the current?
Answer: 5.5 A
